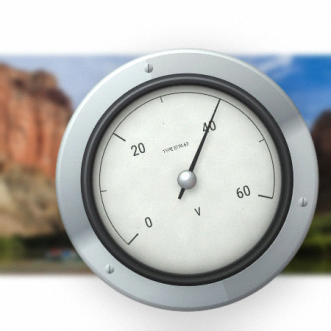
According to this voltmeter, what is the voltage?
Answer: 40 V
